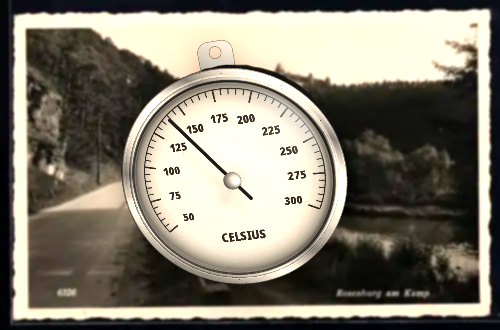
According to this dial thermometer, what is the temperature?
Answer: 140 °C
